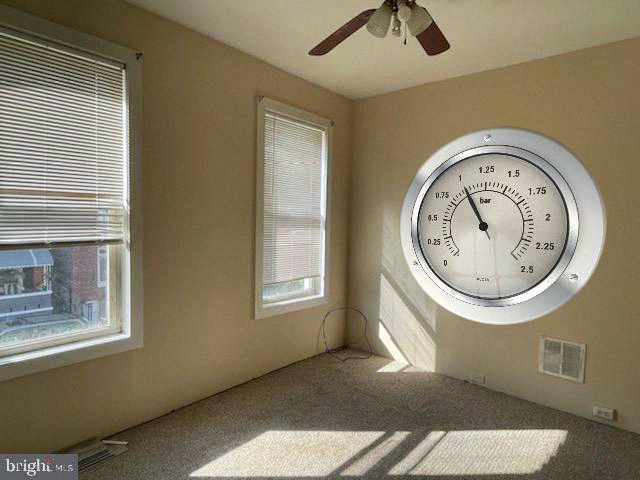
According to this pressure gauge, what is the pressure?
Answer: 1 bar
